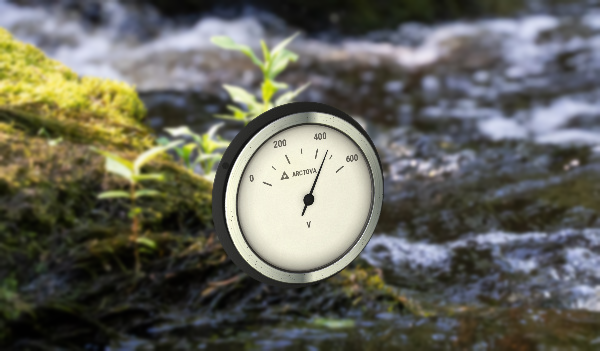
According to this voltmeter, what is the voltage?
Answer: 450 V
